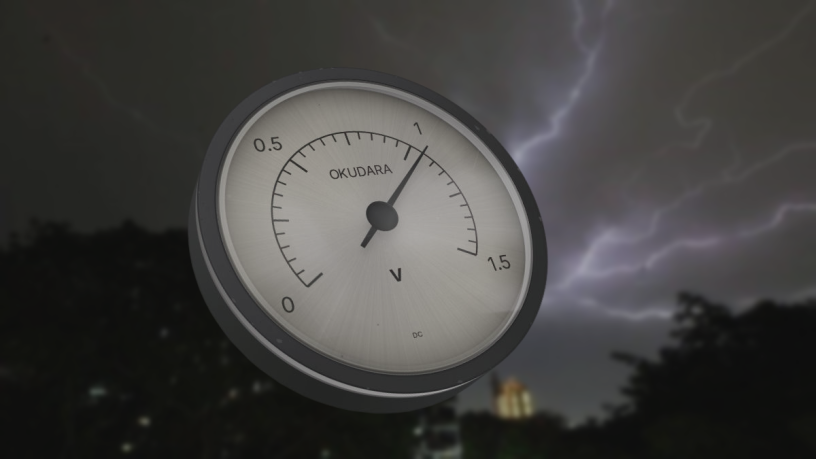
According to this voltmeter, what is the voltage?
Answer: 1.05 V
